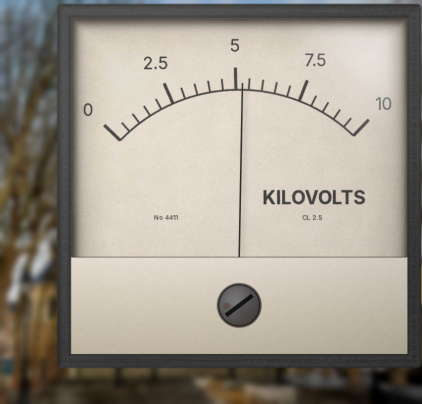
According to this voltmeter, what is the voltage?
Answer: 5.25 kV
